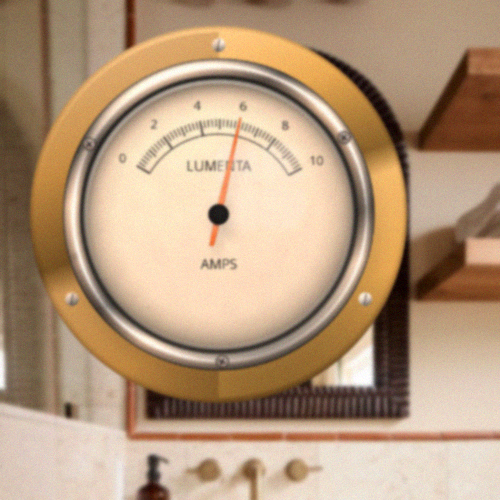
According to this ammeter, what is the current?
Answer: 6 A
